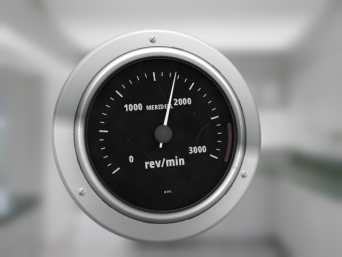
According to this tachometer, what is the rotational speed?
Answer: 1750 rpm
